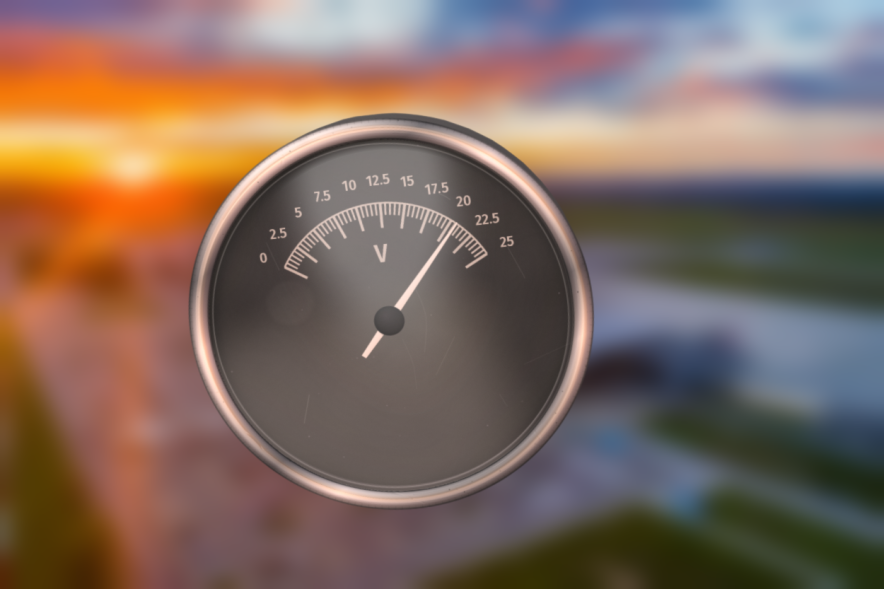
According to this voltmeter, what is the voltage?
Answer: 20.5 V
